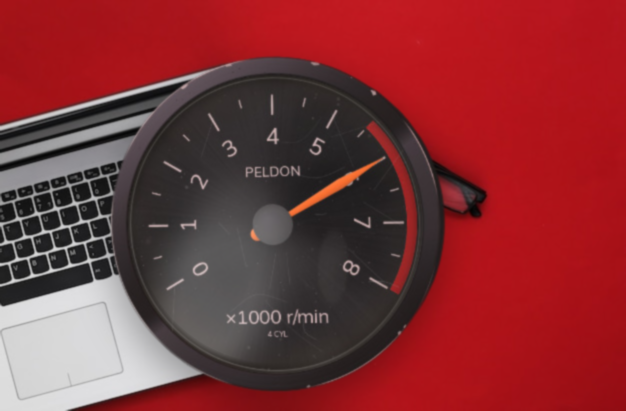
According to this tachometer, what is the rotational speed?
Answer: 6000 rpm
